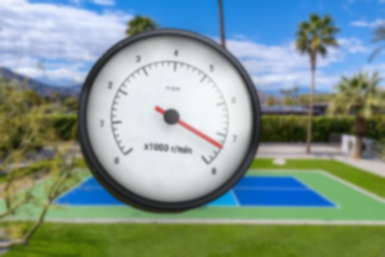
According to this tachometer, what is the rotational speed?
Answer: 7400 rpm
